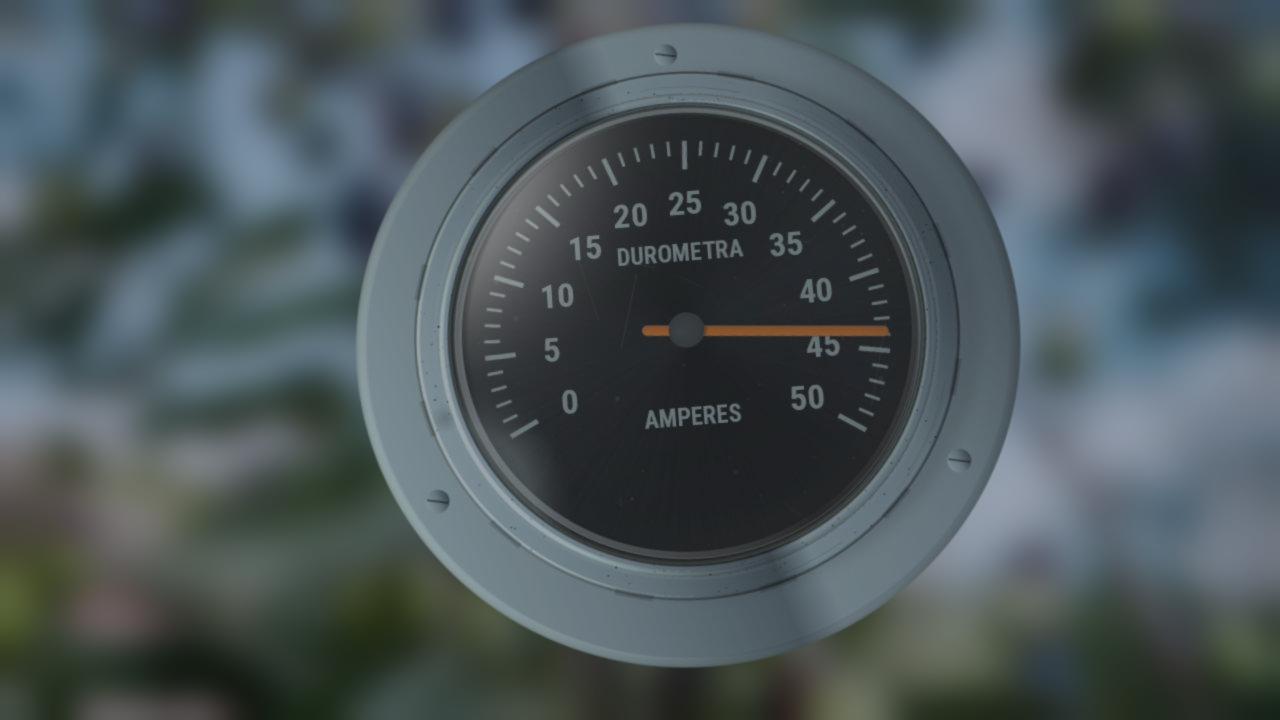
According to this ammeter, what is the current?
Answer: 44 A
